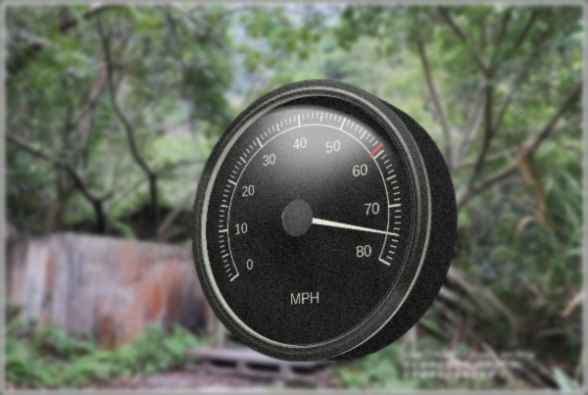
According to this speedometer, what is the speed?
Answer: 75 mph
